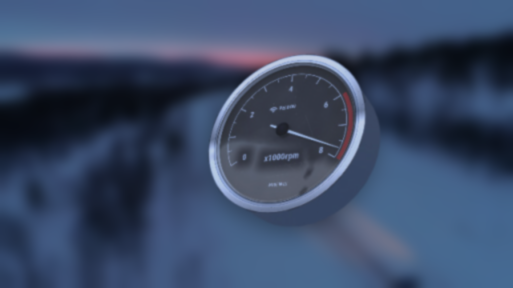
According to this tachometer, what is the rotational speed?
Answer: 7750 rpm
